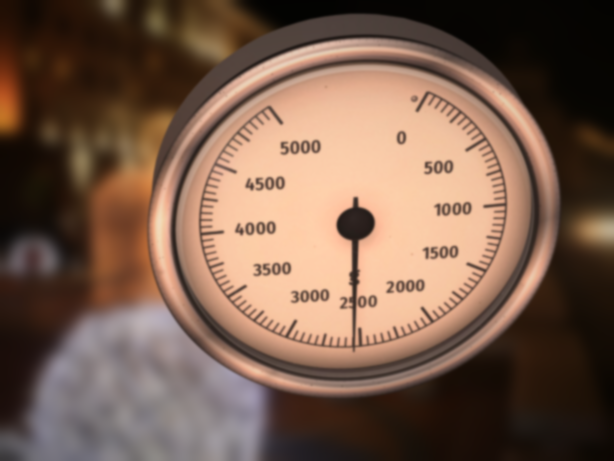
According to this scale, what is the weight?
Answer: 2550 g
